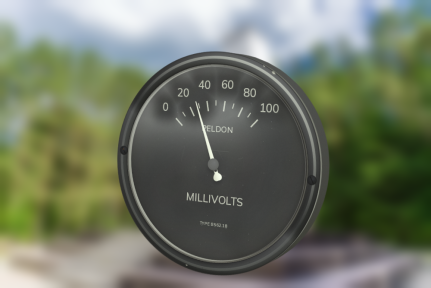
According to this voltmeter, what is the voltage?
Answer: 30 mV
